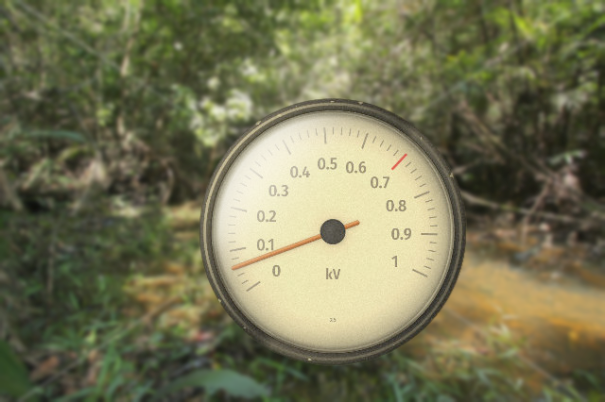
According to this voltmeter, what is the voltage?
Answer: 0.06 kV
